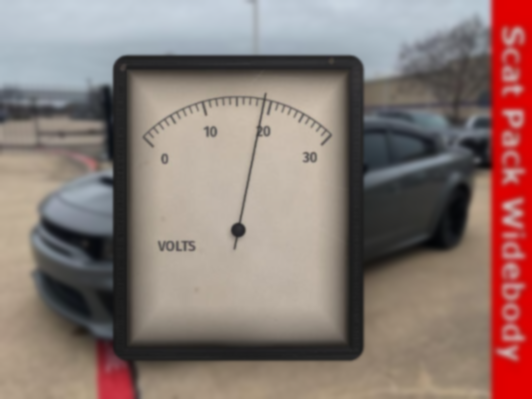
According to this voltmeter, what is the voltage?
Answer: 19 V
